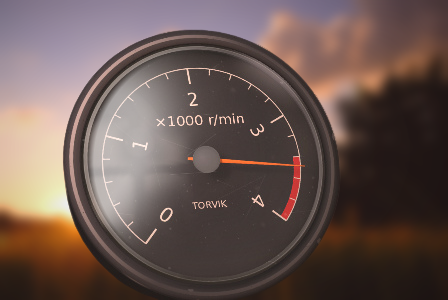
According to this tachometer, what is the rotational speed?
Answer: 3500 rpm
